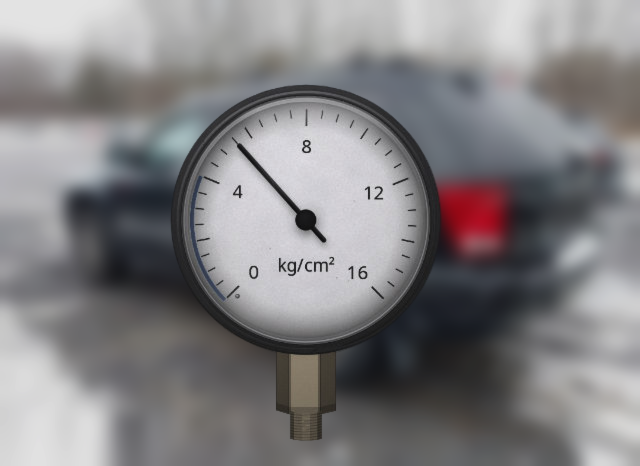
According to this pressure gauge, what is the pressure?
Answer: 5.5 kg/cm²
